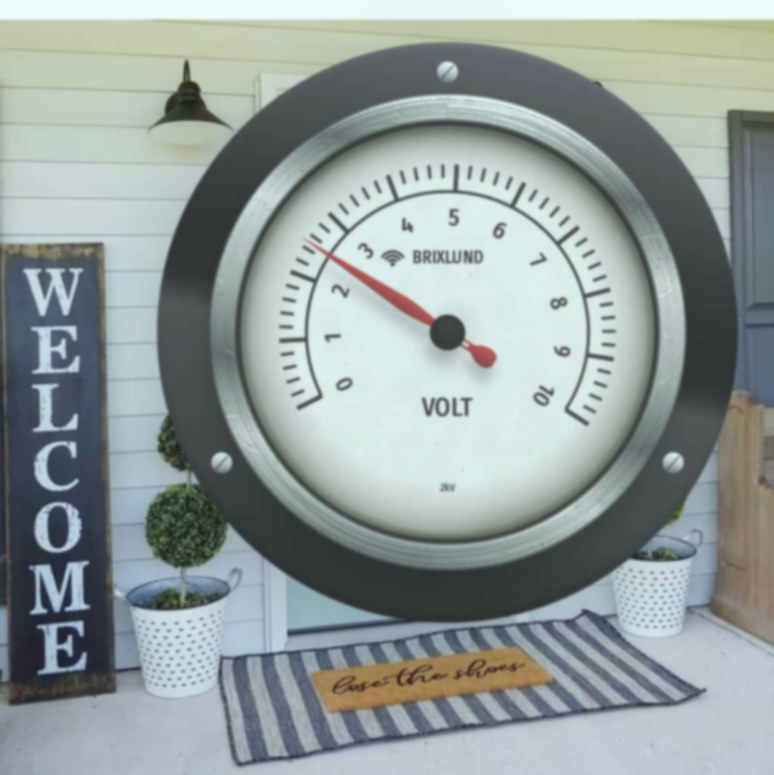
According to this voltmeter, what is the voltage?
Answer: 2.5 V
